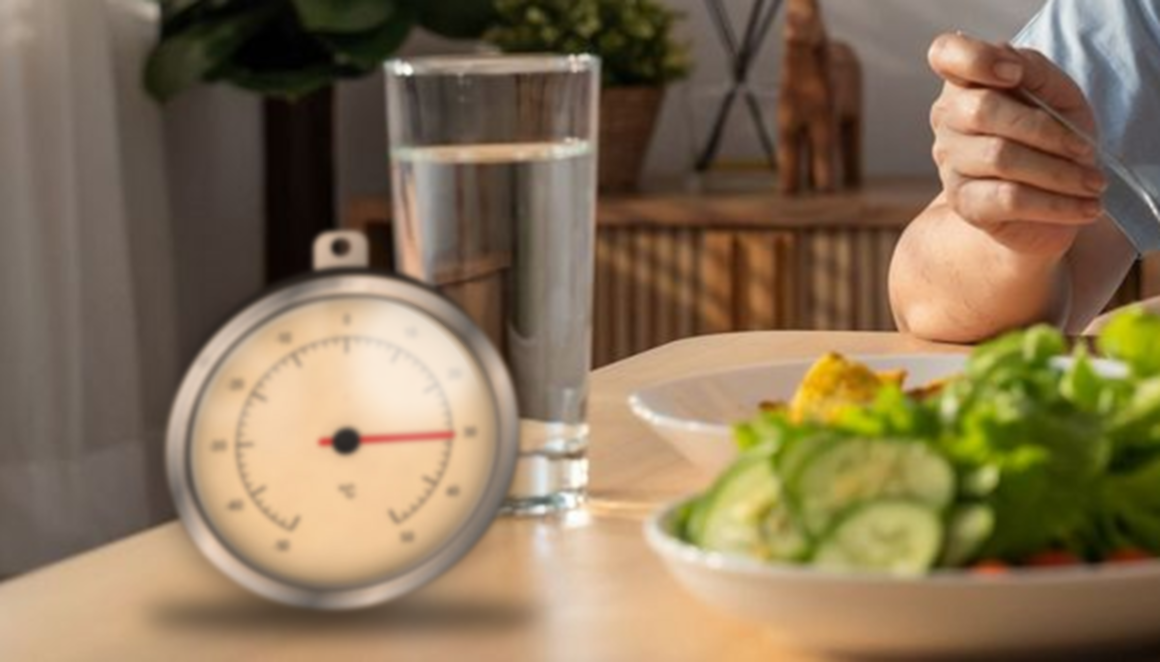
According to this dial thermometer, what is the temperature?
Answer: 30 °C
